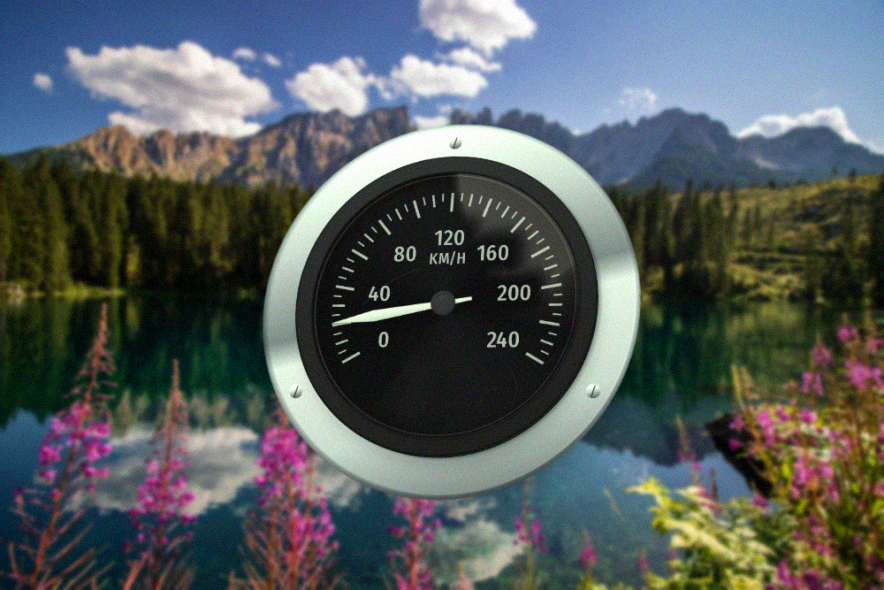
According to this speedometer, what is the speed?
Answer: 20 km/h
